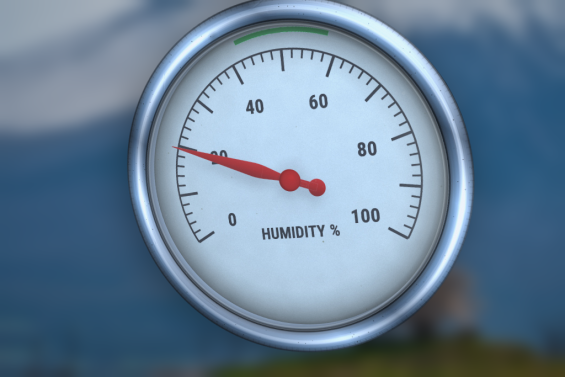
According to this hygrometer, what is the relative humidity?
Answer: 20 %
